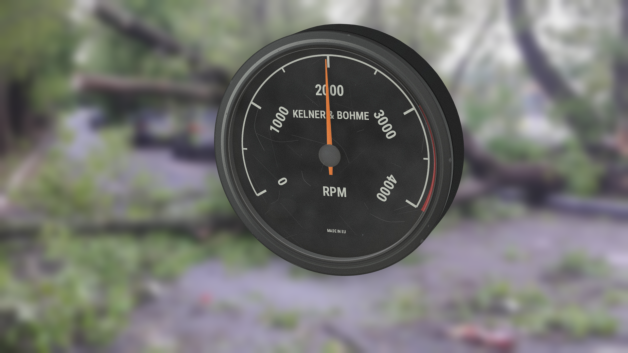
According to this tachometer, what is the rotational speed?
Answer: 2000 rpm
